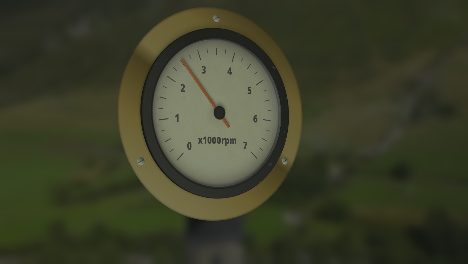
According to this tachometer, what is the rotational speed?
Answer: 2500 rpm
